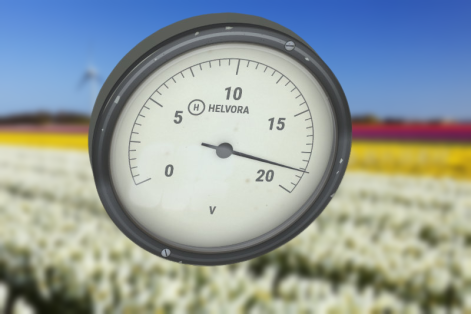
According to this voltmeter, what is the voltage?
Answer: 18.5 V
